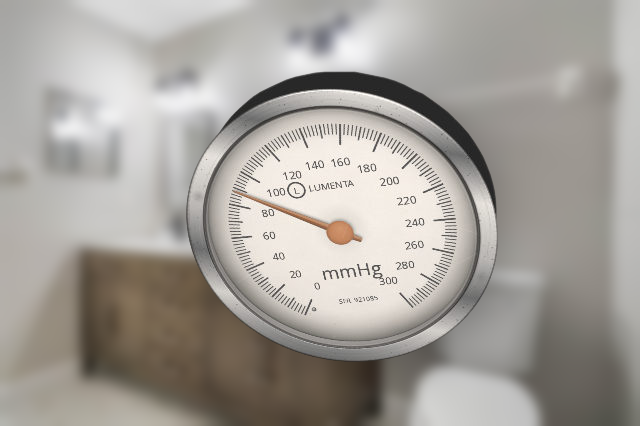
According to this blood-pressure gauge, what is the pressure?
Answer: 90 mmHg
